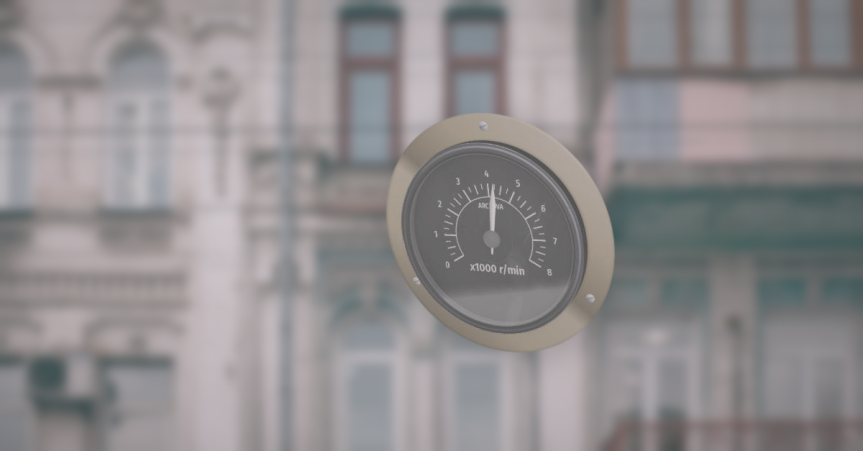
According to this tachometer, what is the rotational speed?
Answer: 4250 rpm
